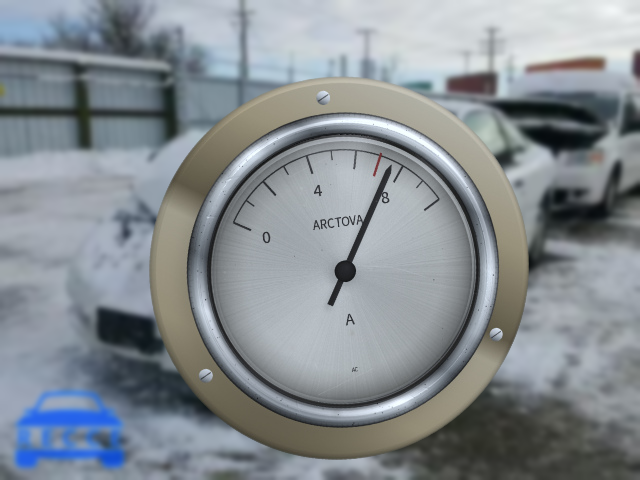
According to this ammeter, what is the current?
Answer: 7.5 A
